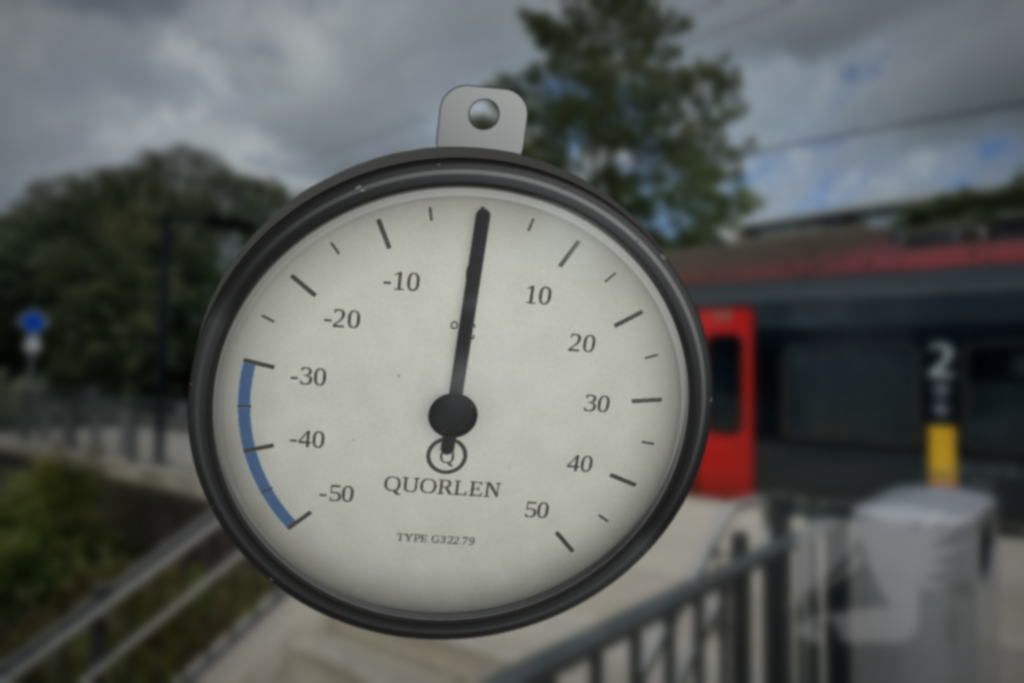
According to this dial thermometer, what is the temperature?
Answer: 0 °C
